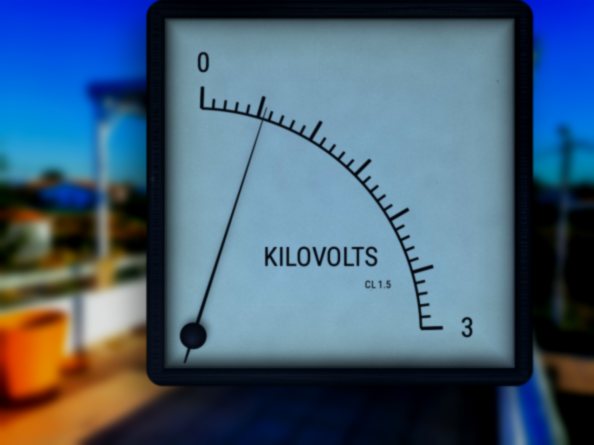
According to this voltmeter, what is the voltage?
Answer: 0.55 kV
